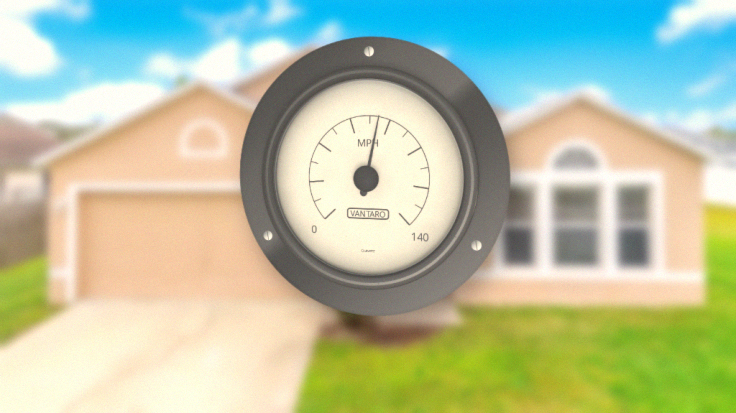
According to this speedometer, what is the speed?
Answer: 75 mph
